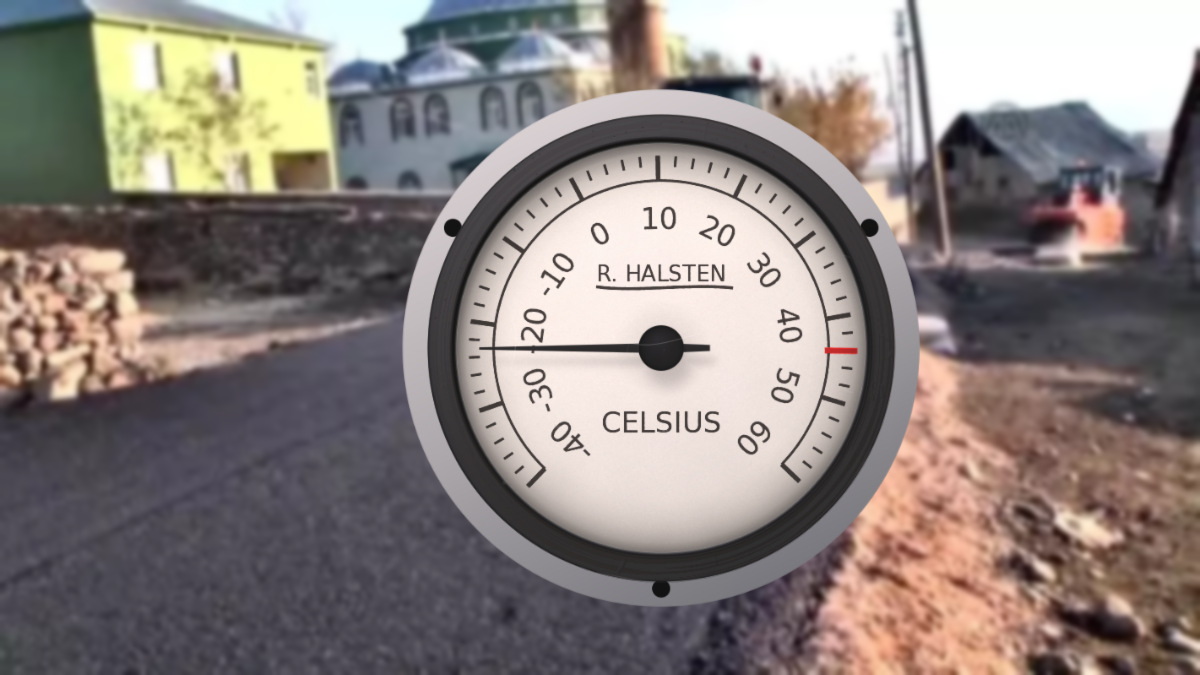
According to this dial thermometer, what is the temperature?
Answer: -23 °C
